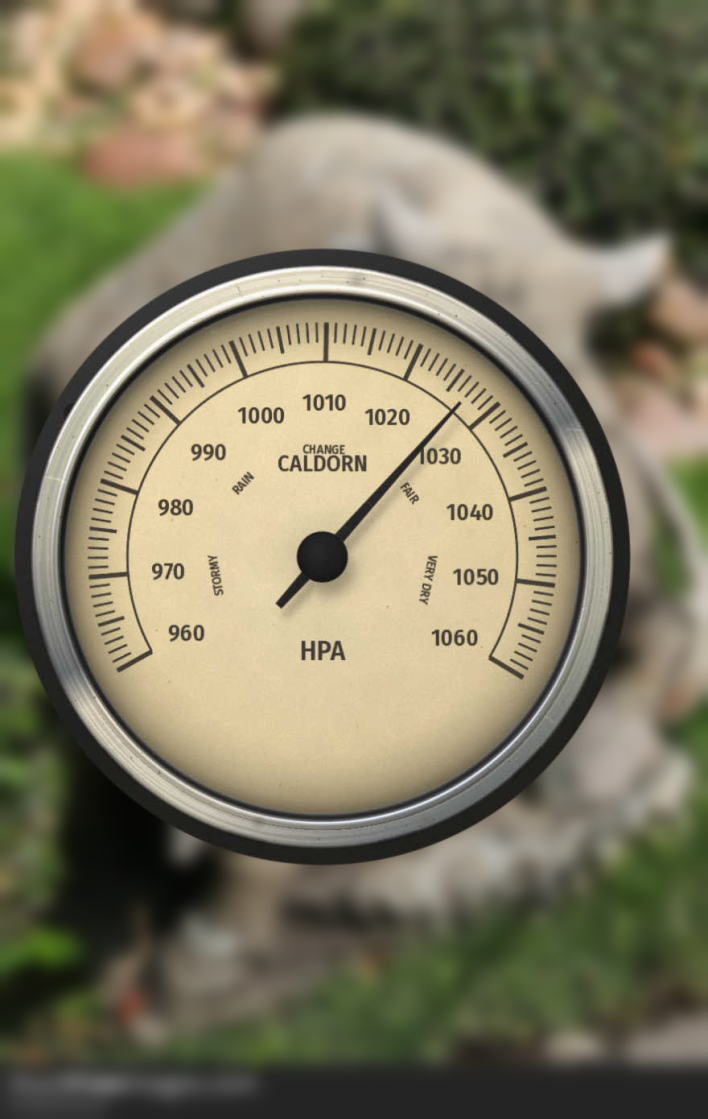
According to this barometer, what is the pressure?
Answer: 1027 hPa
